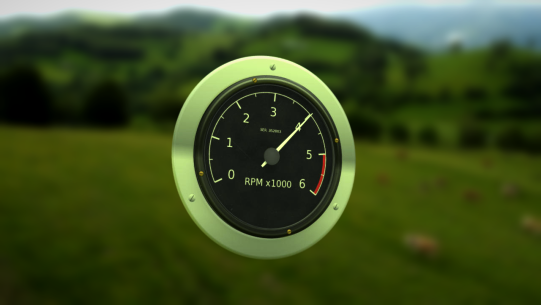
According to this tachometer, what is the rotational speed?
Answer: 4000 rpm
